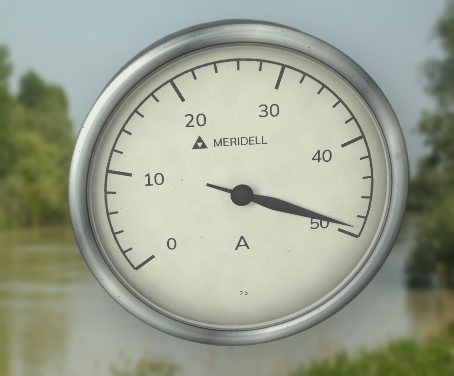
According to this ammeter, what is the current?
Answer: 49 A
